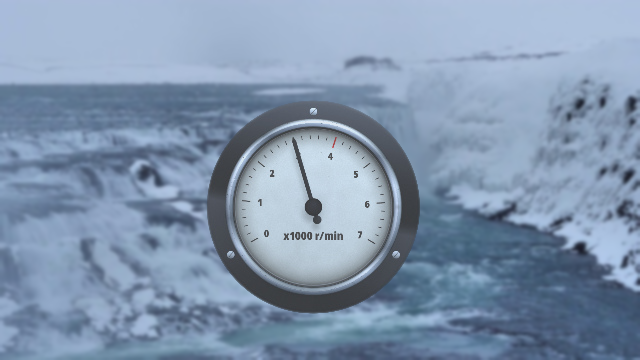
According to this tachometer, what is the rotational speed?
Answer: 3000 rpm
